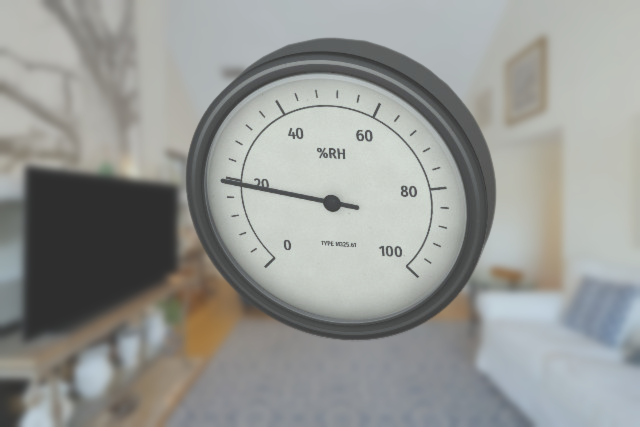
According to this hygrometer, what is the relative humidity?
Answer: 20 %
